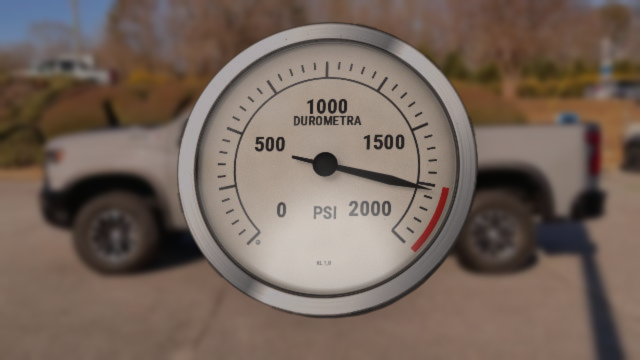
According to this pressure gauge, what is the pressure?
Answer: 1775 psi
